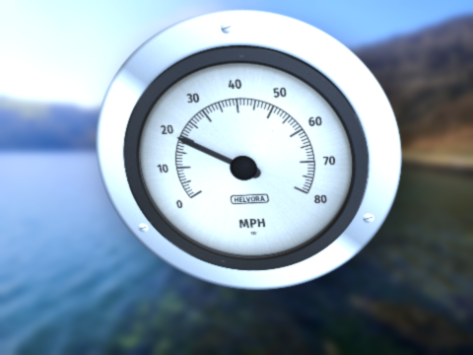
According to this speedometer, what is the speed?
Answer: 20 mph
